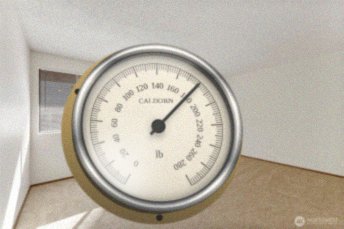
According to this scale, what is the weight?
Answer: 180 lb
